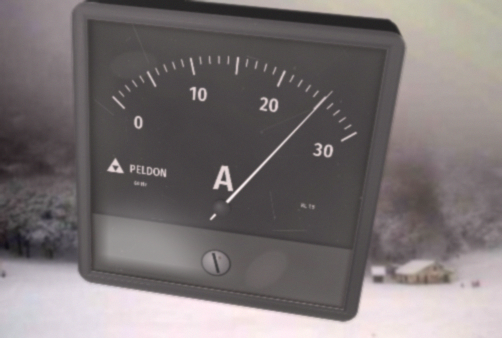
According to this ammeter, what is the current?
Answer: 25 A
